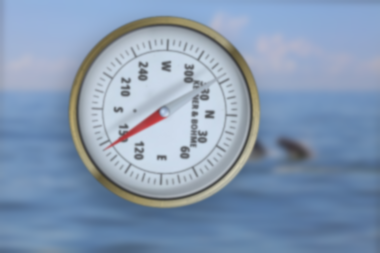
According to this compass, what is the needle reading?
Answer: 145 °
